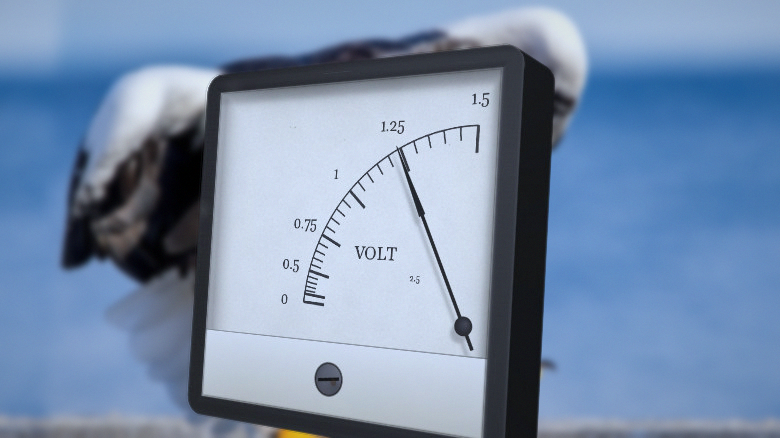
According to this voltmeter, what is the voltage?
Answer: 1.25 V
